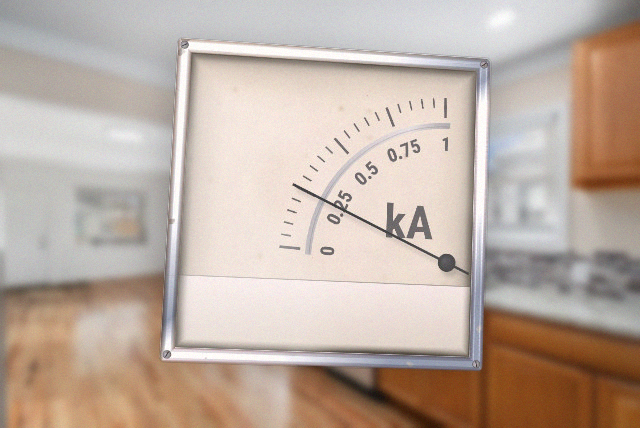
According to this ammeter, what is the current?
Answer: 0.25 kA
